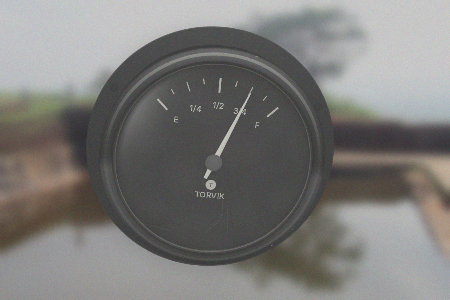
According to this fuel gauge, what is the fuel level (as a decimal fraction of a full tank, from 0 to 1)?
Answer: 0.75
